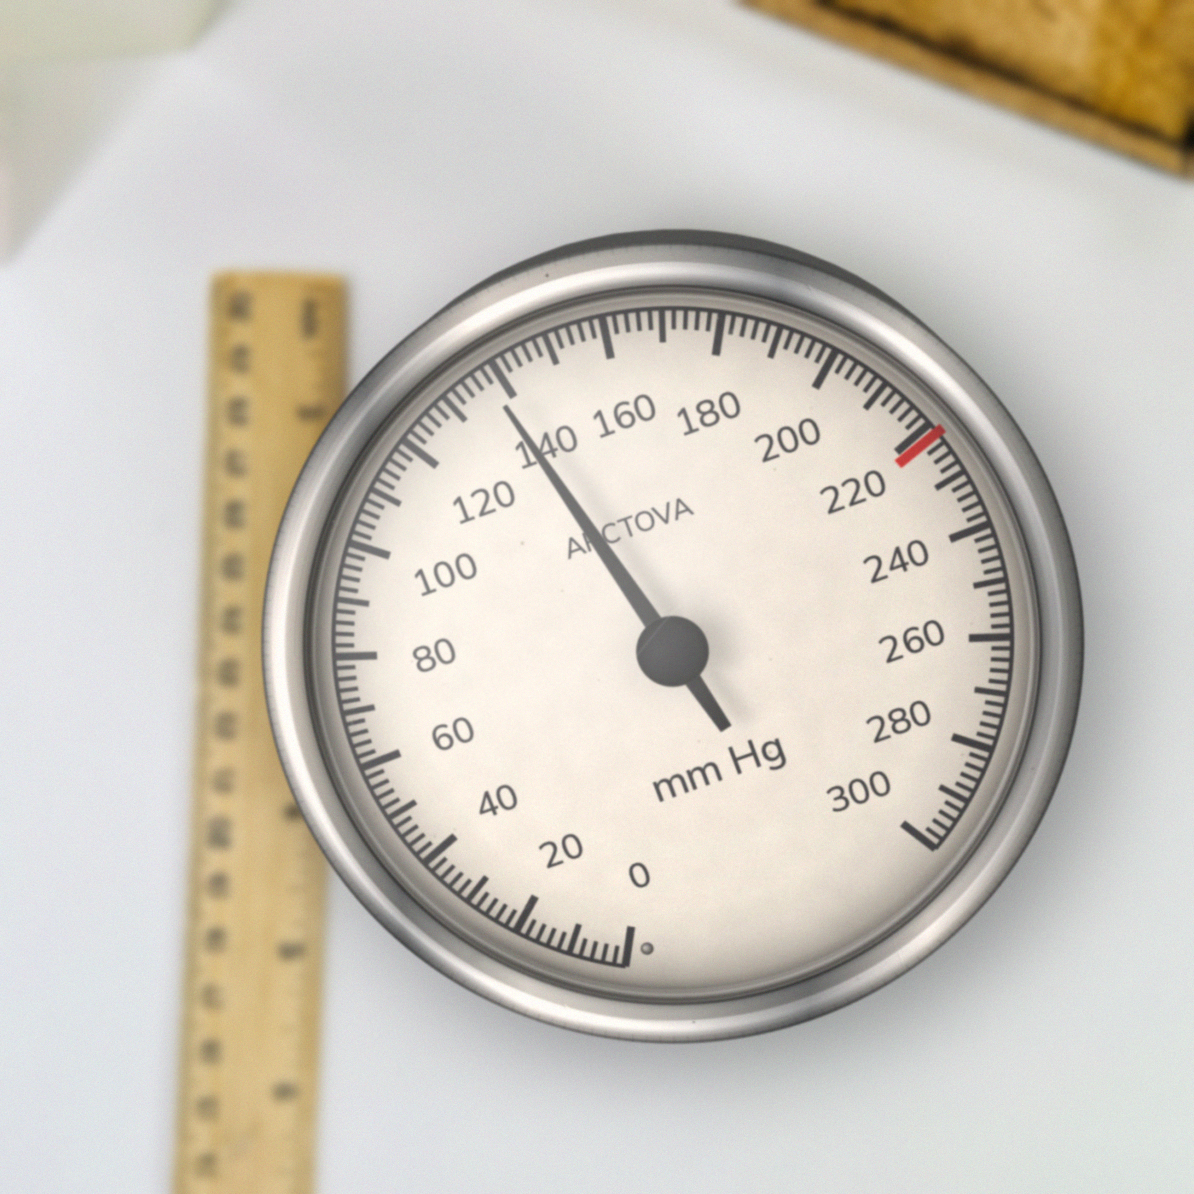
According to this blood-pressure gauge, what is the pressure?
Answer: 138 mmHg
